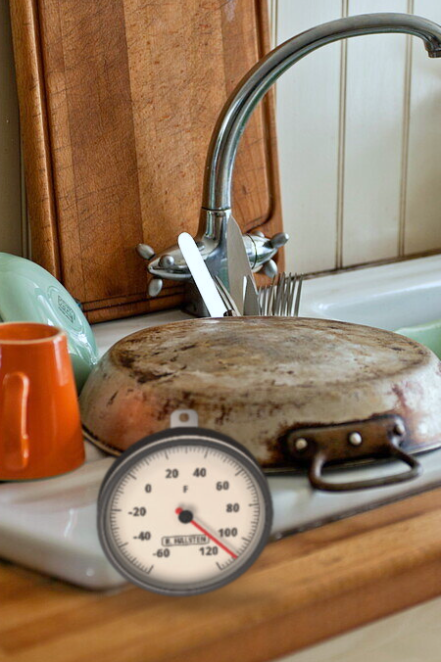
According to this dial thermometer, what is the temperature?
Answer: 110 °F
